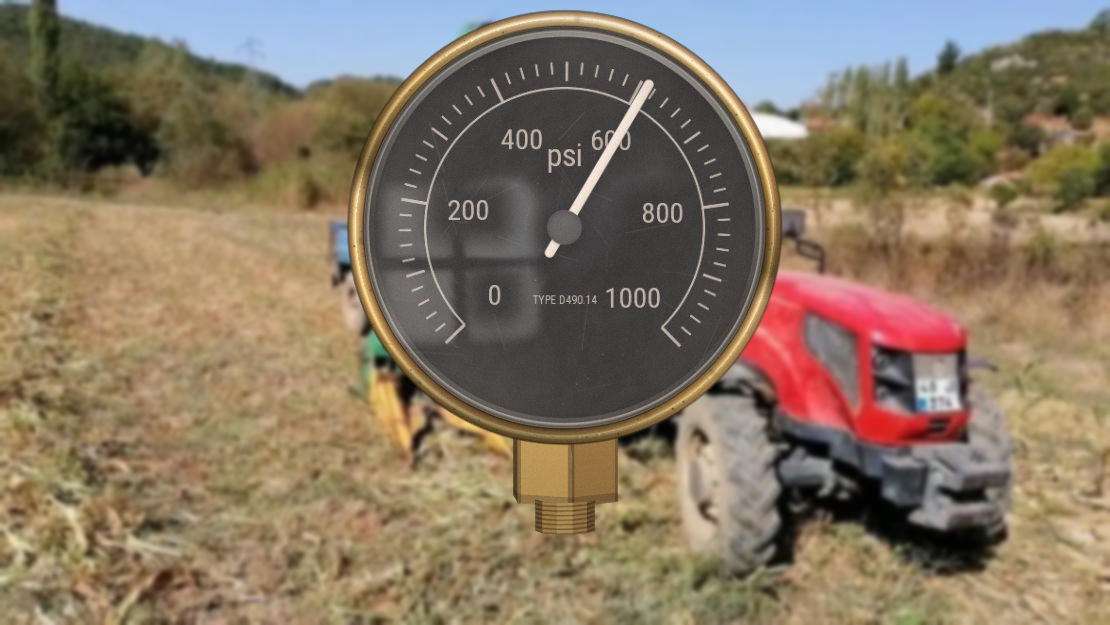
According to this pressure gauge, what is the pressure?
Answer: 610 psi
